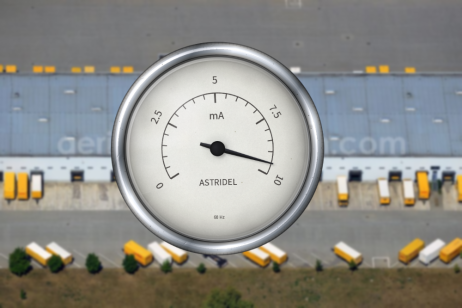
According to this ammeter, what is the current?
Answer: 9.5 mA
